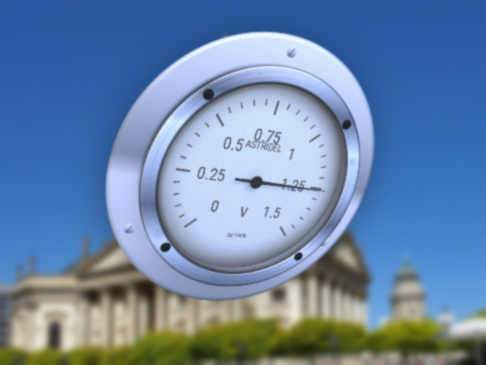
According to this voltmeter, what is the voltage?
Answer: 1.25 V
